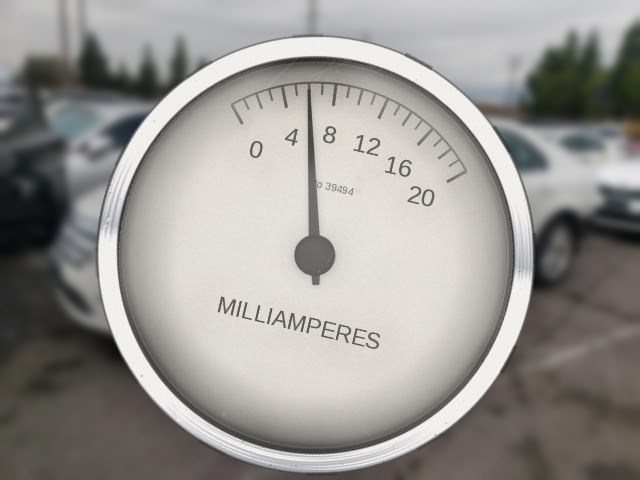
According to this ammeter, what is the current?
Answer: 6 mA
